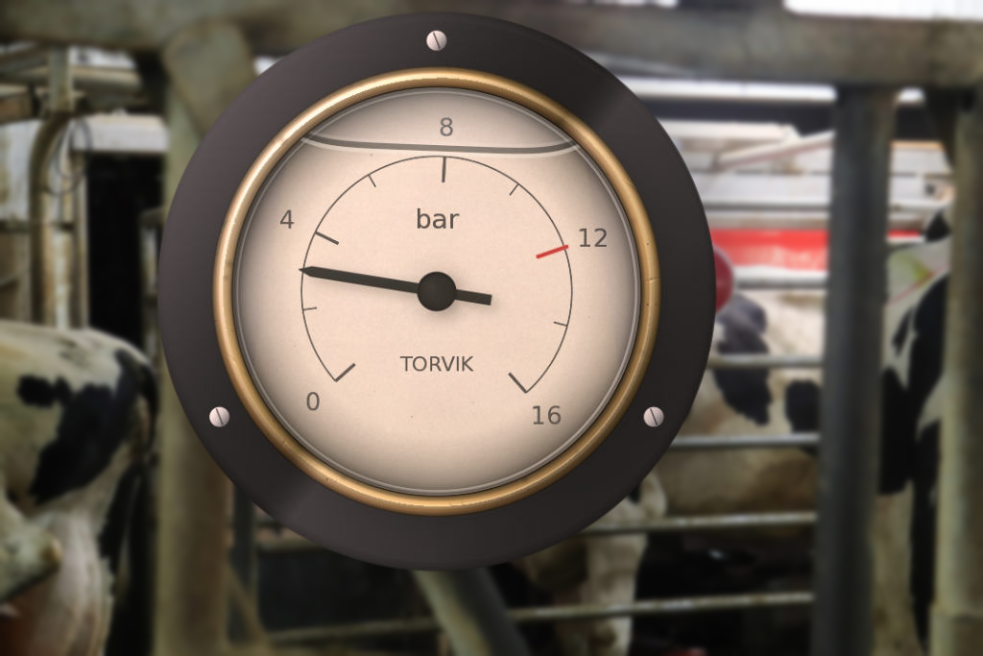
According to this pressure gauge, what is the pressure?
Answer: 3 bar
